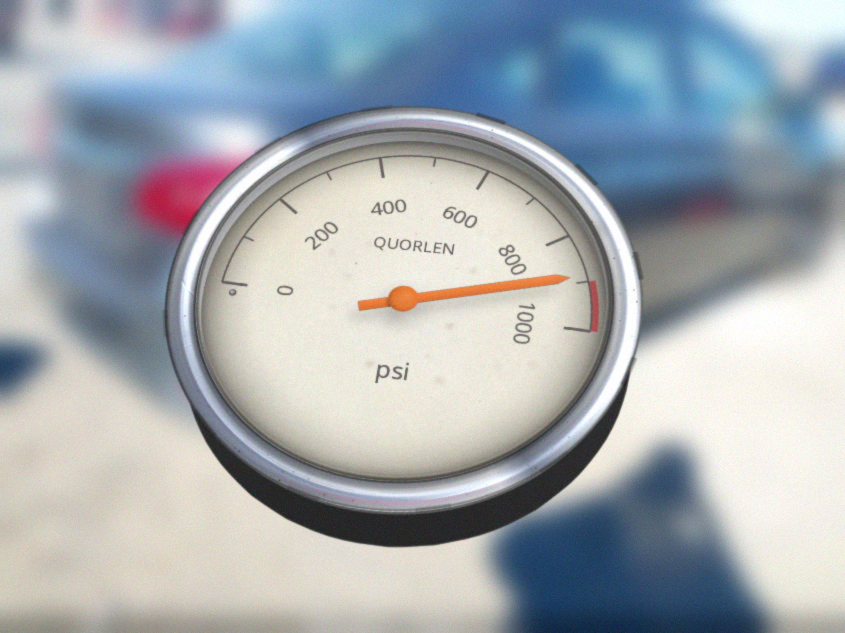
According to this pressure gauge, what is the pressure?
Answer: 900 psi
